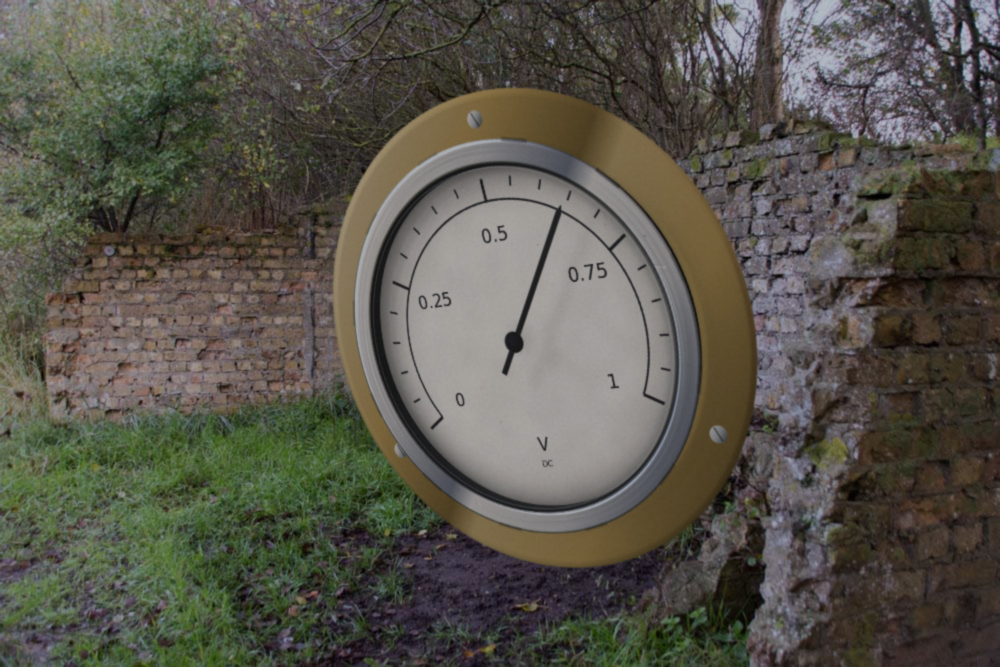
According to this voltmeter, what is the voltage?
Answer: 0.65 V
